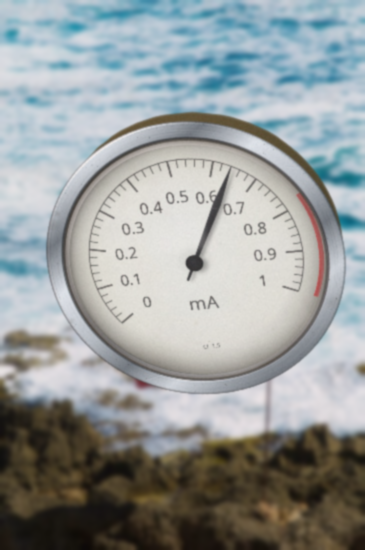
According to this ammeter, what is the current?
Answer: 0.64 mA
